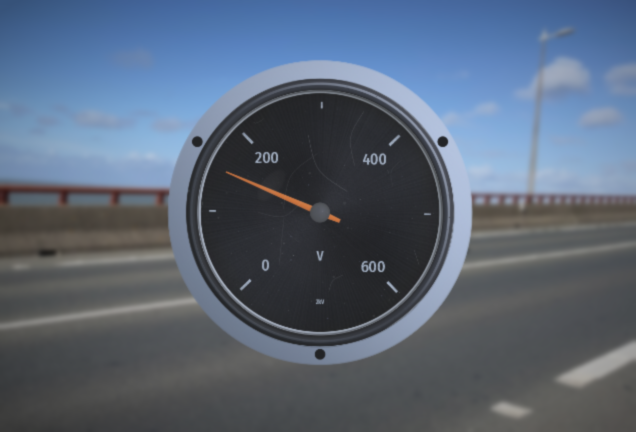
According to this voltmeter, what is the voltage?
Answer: 150 V
